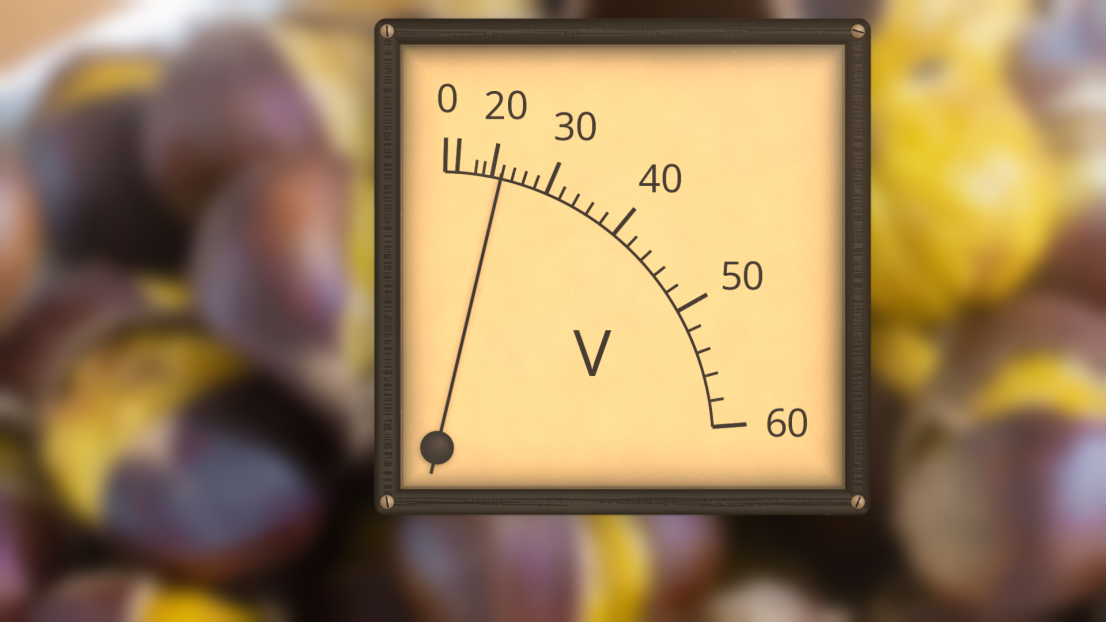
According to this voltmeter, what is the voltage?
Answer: 22 V
